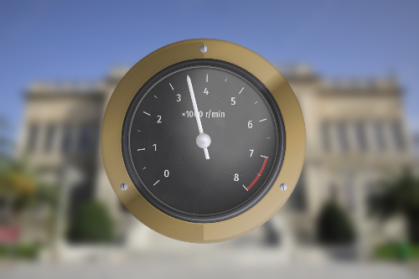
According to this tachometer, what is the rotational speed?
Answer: 3500 rpm
